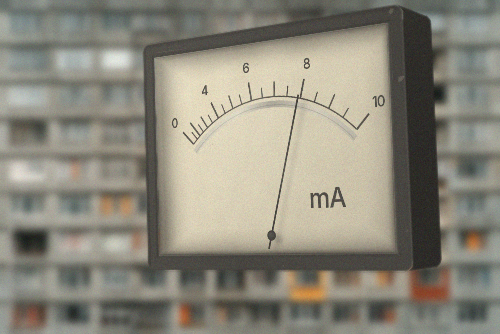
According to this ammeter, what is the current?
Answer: 8 mA
